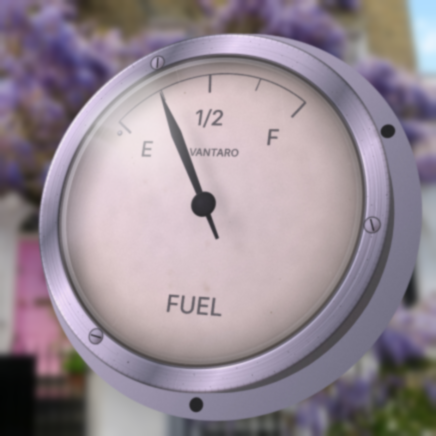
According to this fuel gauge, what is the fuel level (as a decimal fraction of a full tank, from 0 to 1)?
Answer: 0.25
